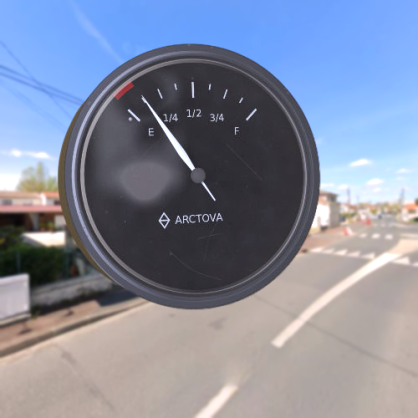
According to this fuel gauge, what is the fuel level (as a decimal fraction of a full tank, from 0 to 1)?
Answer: 0.125
